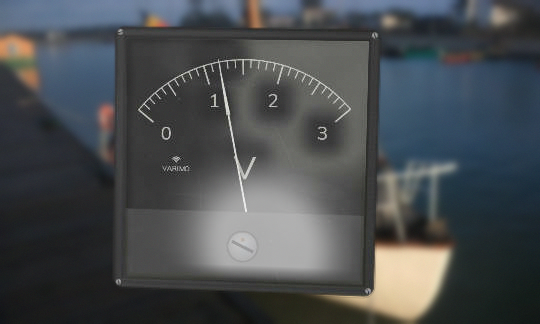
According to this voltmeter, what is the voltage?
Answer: 1.2 V
